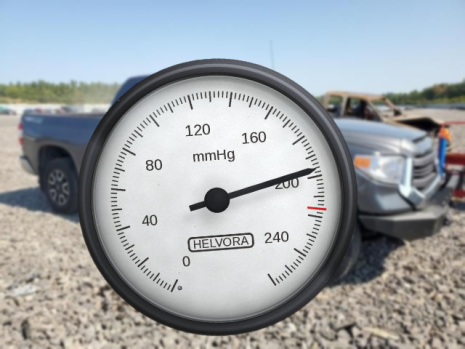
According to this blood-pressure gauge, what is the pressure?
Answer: 196 mmHg
